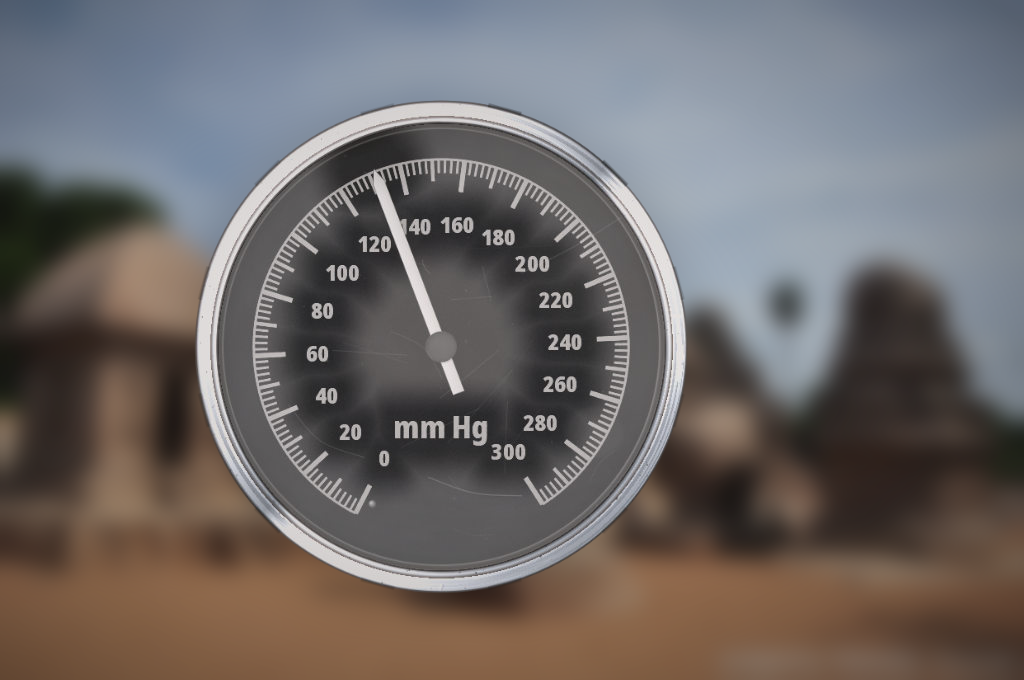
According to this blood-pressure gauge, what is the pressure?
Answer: 132 mmHg
